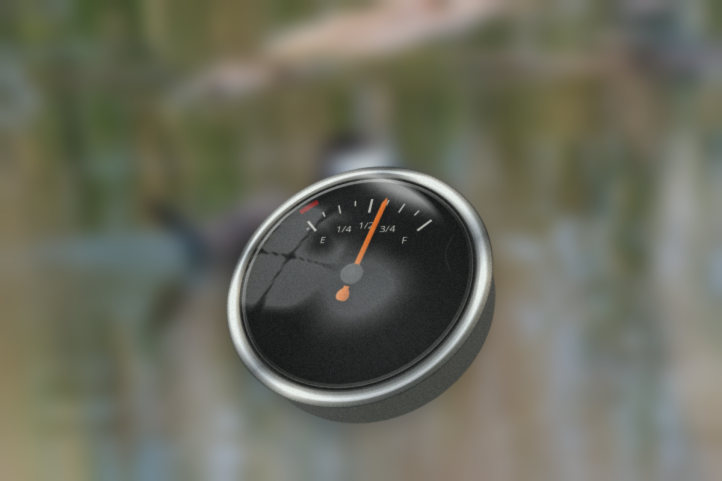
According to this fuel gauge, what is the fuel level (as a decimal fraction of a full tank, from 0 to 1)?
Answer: 0.625
